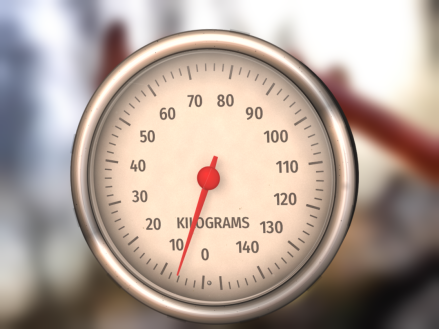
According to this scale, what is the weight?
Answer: 6 kg
